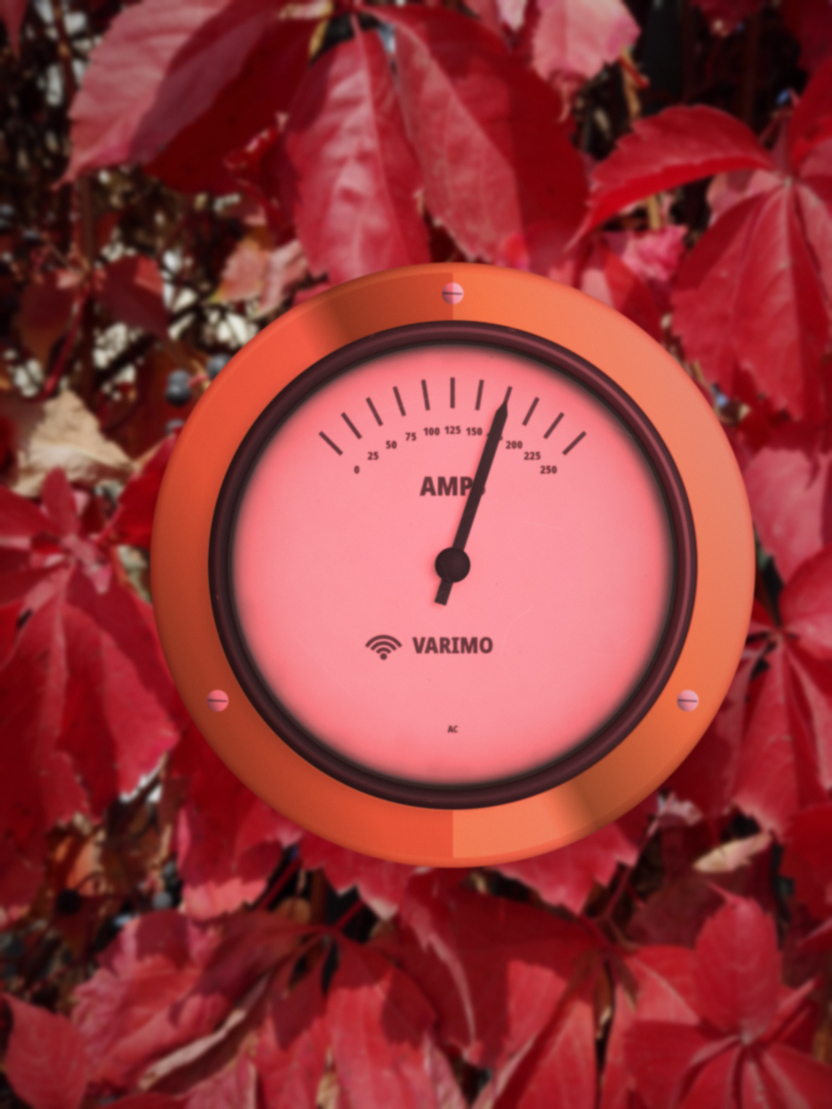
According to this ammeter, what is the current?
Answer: 175 A
